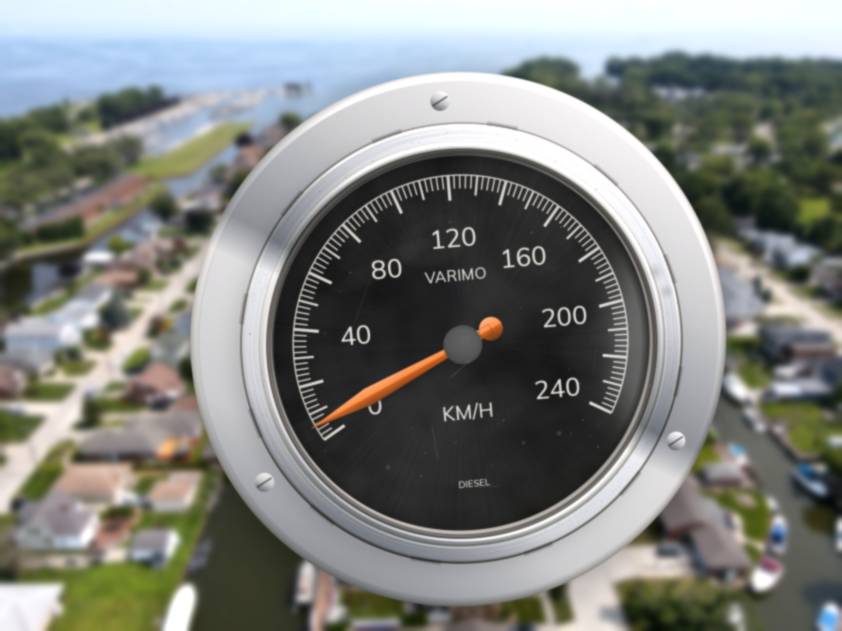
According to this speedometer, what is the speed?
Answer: 6 km/h
